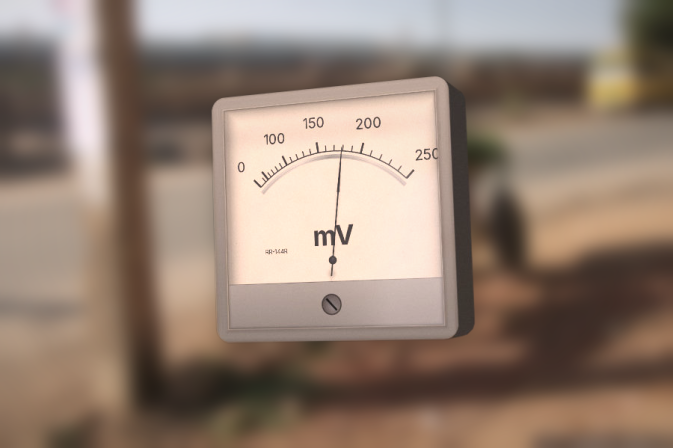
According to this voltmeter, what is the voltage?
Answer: 180 mV
